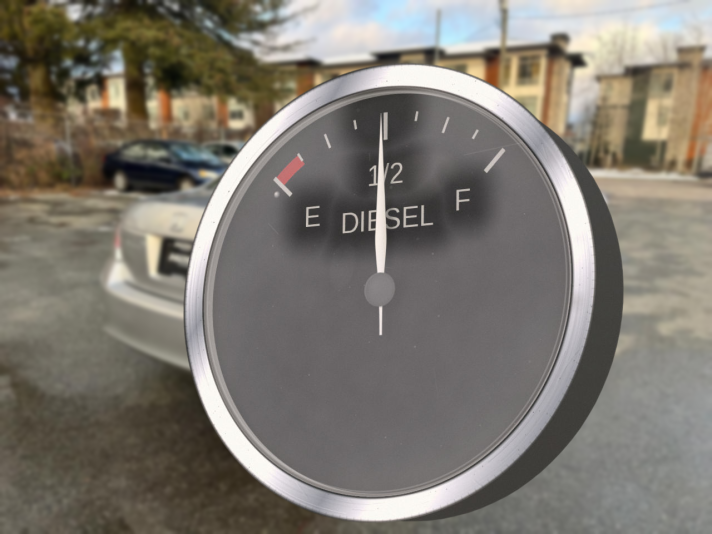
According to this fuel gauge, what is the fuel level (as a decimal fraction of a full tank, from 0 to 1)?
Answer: 0.5
